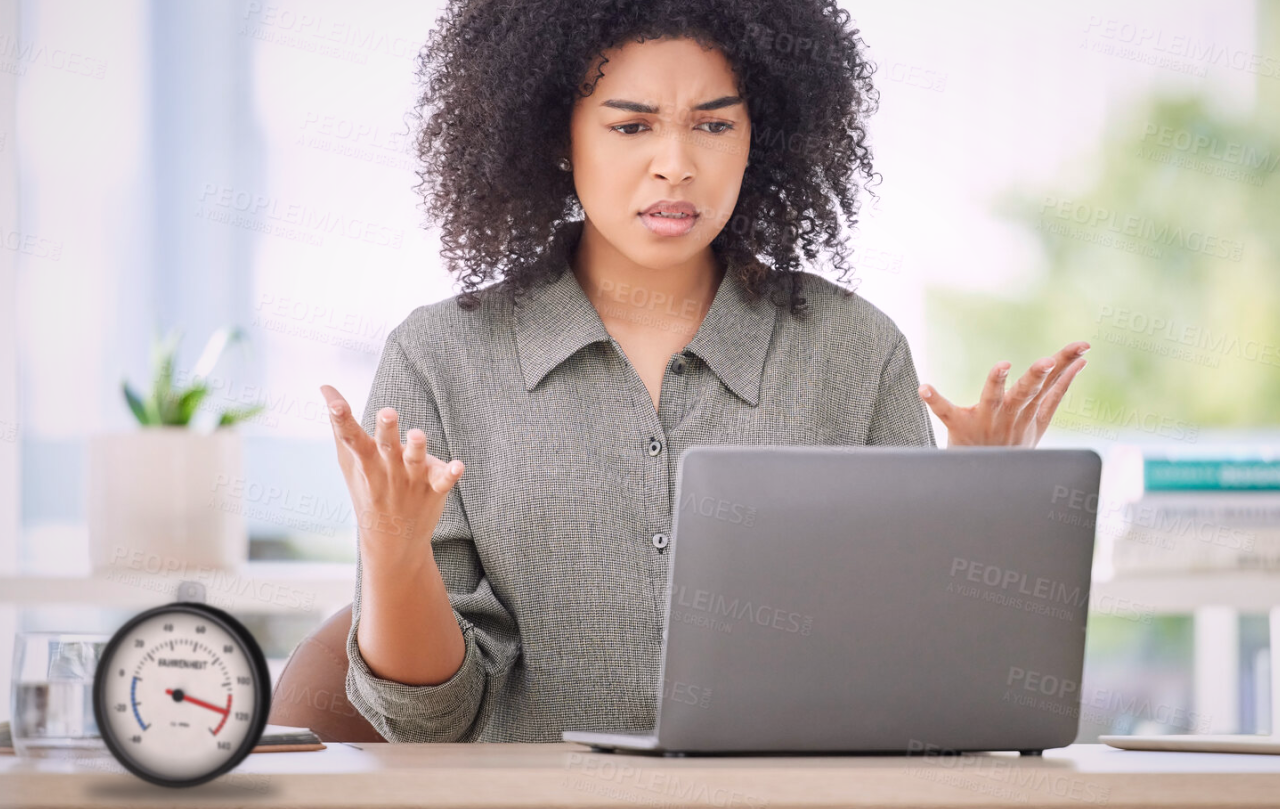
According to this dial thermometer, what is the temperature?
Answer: 120 °F
